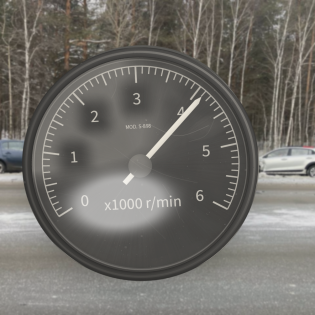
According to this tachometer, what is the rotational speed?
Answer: 4100 rpm
